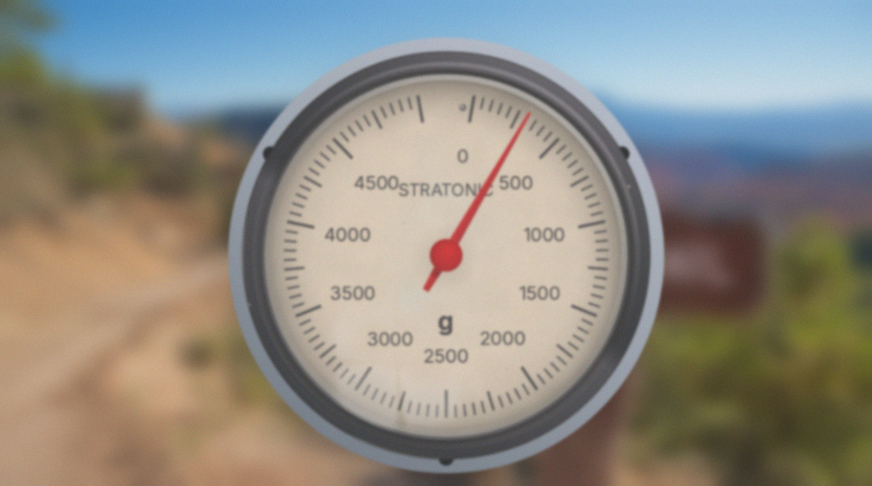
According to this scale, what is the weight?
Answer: 300 g
